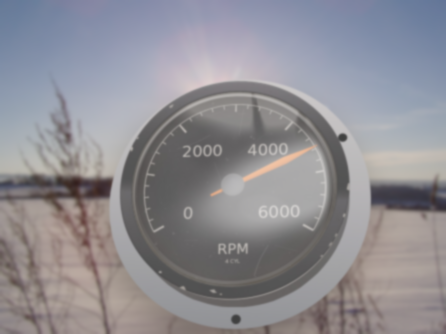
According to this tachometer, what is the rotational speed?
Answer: 4600 rpm
